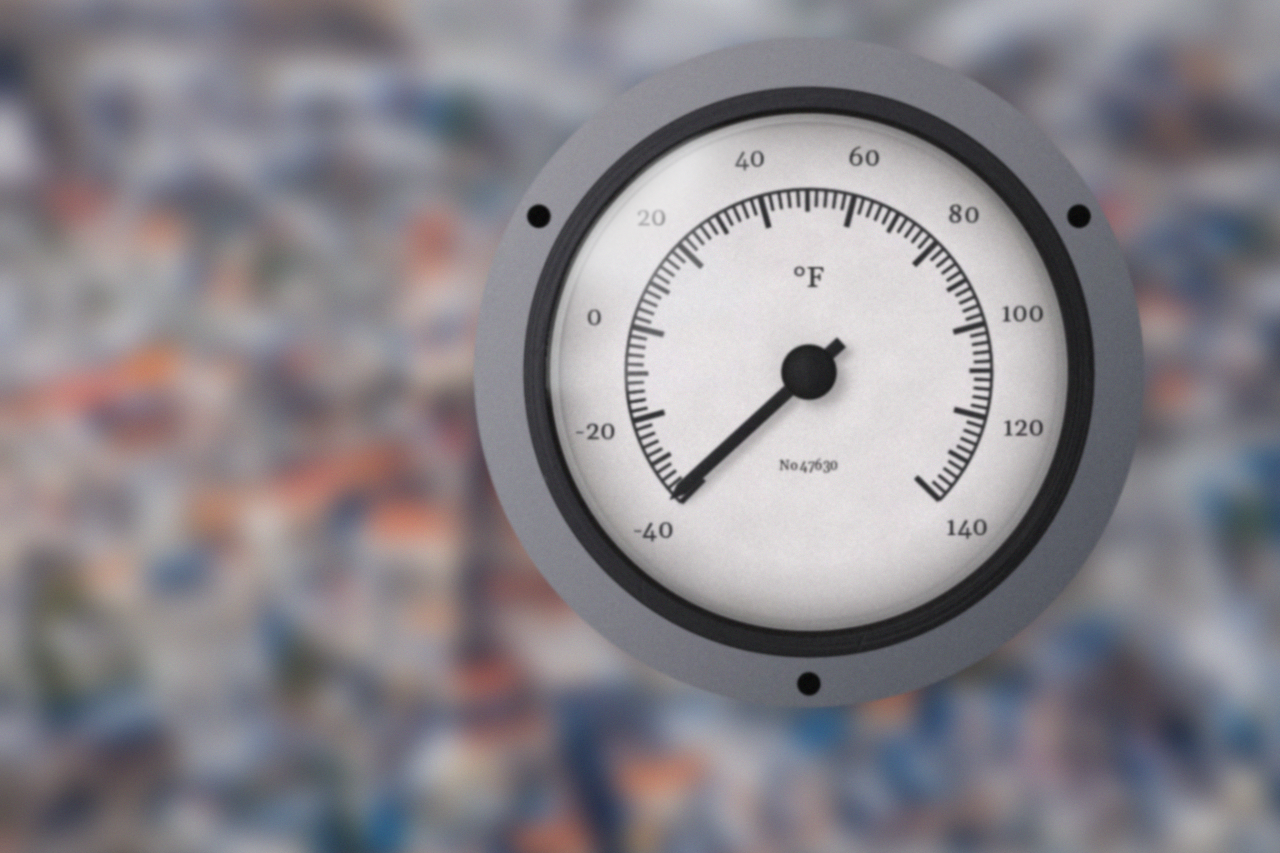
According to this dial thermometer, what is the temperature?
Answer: -38 °F
